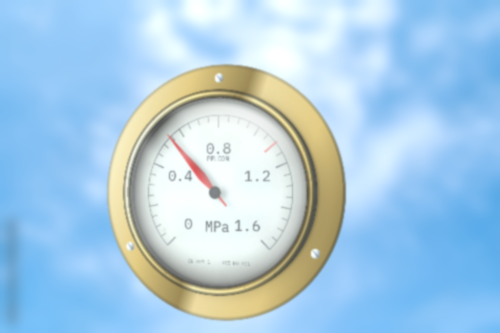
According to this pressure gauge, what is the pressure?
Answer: 0.55 MPa
